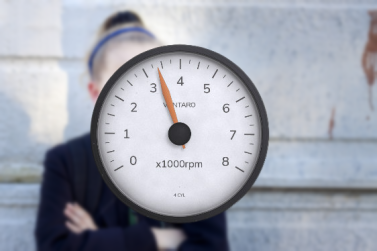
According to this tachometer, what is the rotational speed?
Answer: 3375 rpm
